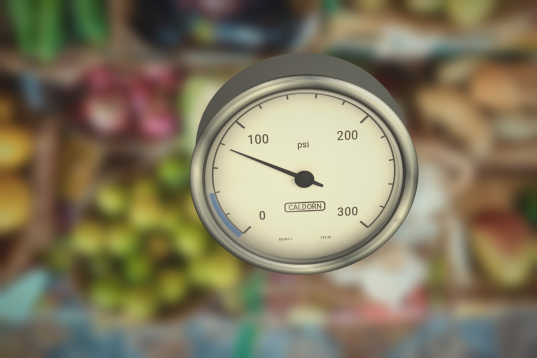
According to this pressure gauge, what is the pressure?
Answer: 80 psi
